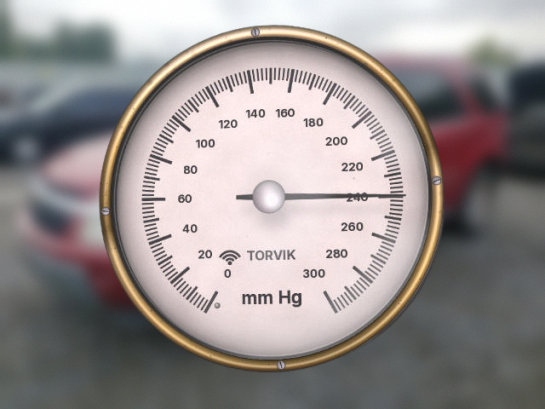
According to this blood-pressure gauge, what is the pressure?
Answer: 240 mmHg
